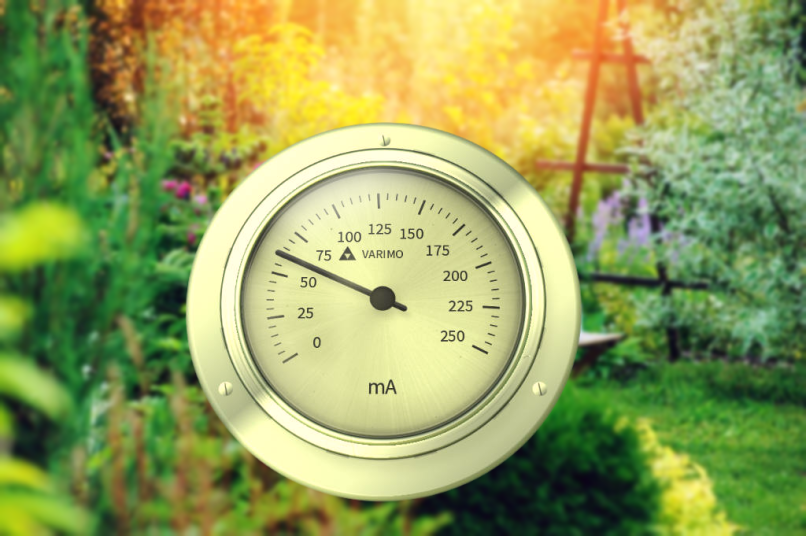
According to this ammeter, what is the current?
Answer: 60 mA
